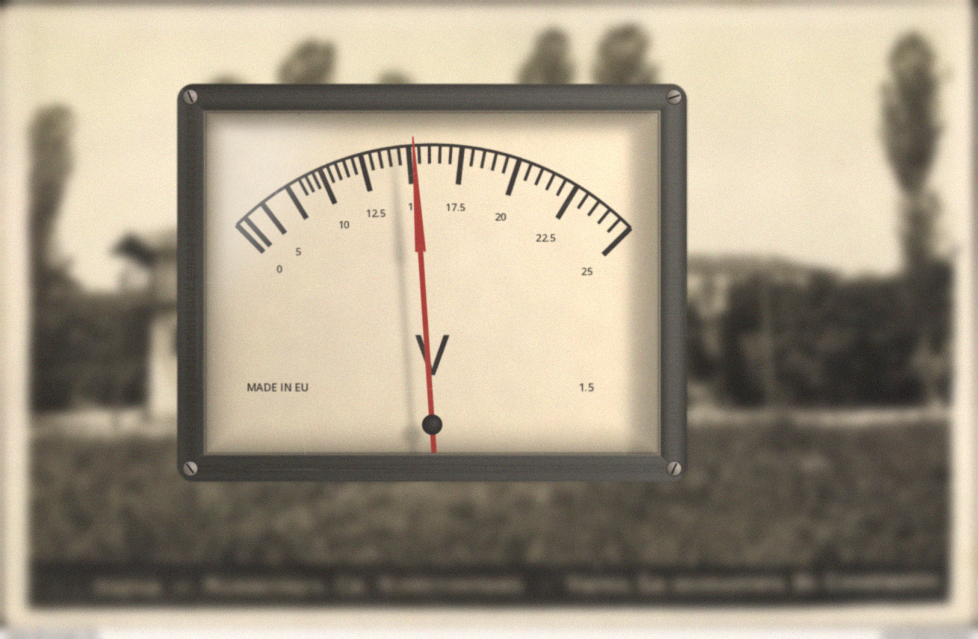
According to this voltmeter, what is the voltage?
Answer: 15.25 V
